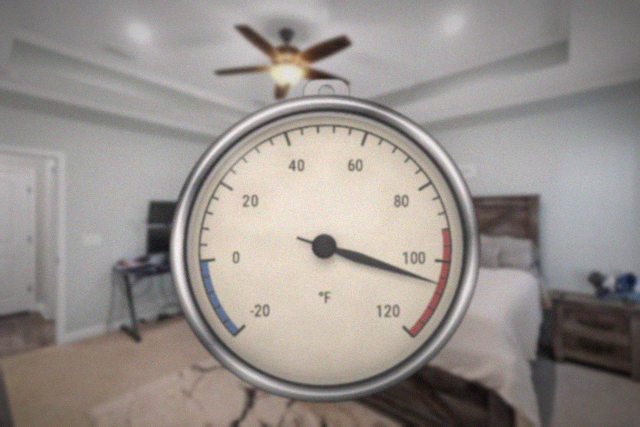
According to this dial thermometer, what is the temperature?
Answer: 106 °F
